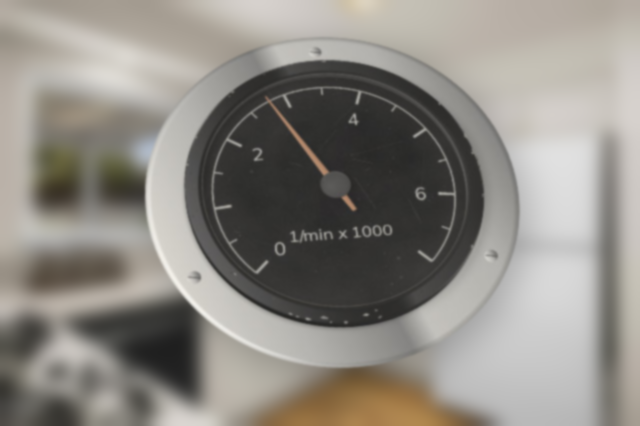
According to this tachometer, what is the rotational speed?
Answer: 2750 rpm
